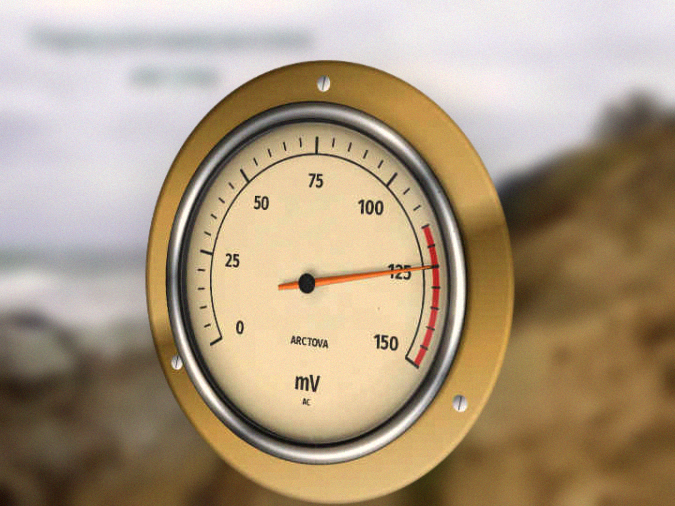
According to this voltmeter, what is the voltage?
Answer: 125 mV
